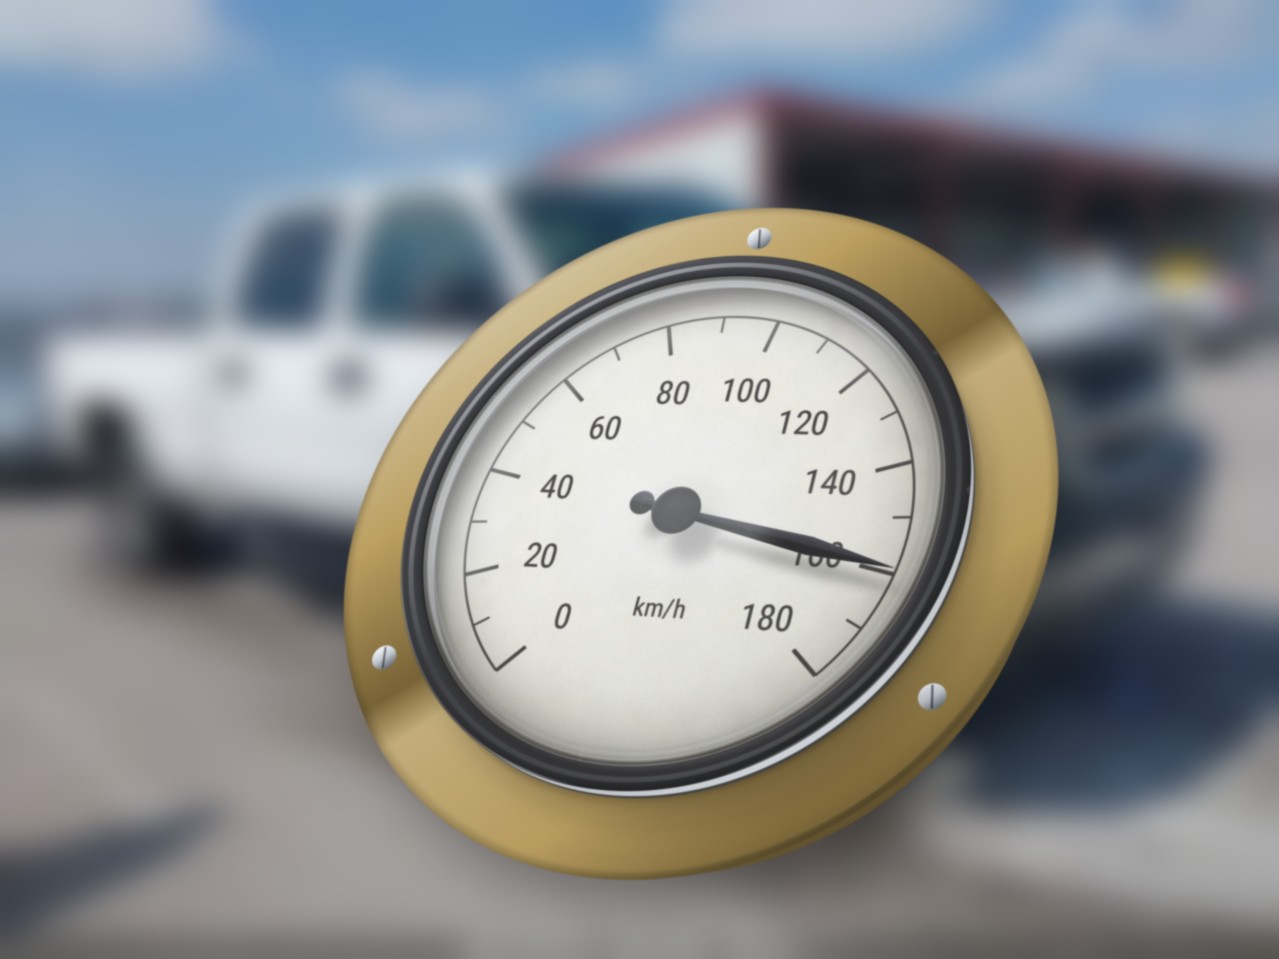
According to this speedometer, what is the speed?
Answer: 160 km/h
